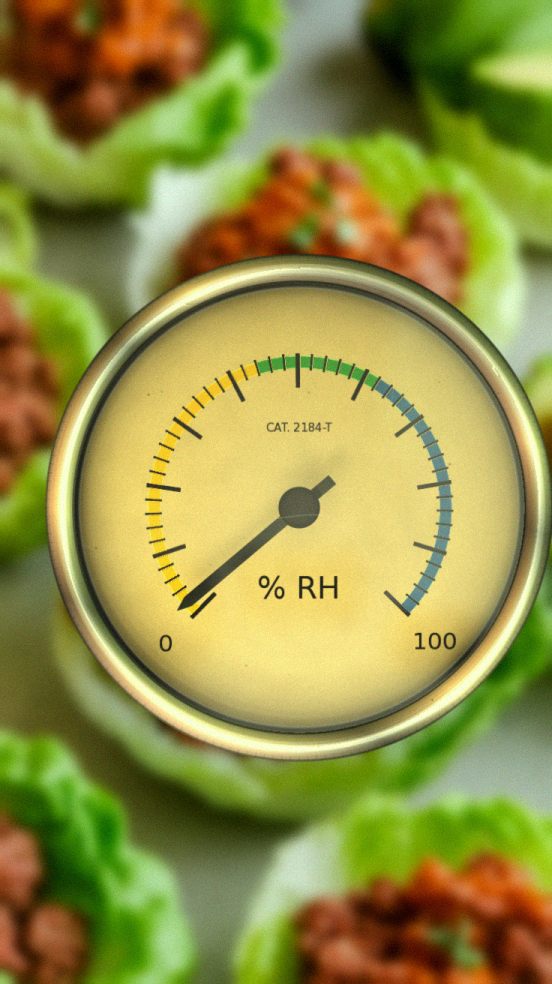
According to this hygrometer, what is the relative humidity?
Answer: 2 %
